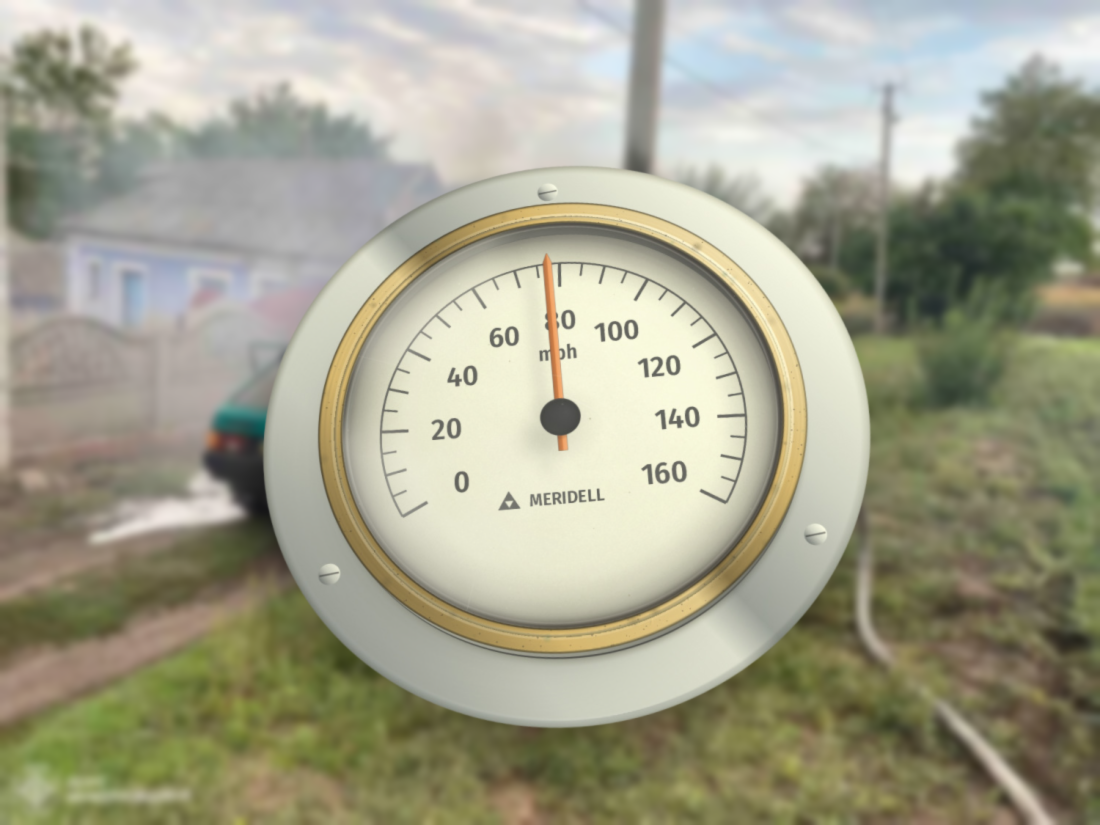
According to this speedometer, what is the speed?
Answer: 77.5 mph
